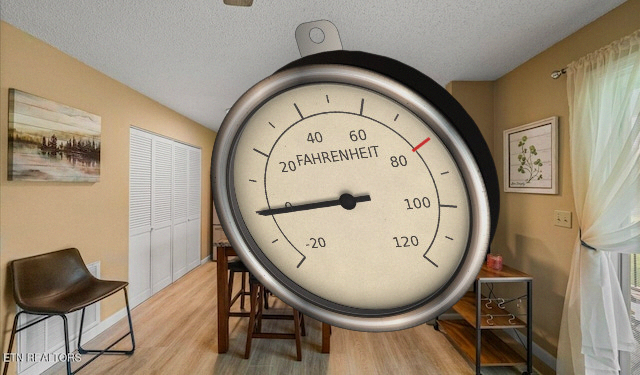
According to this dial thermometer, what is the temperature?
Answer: 0 °F
